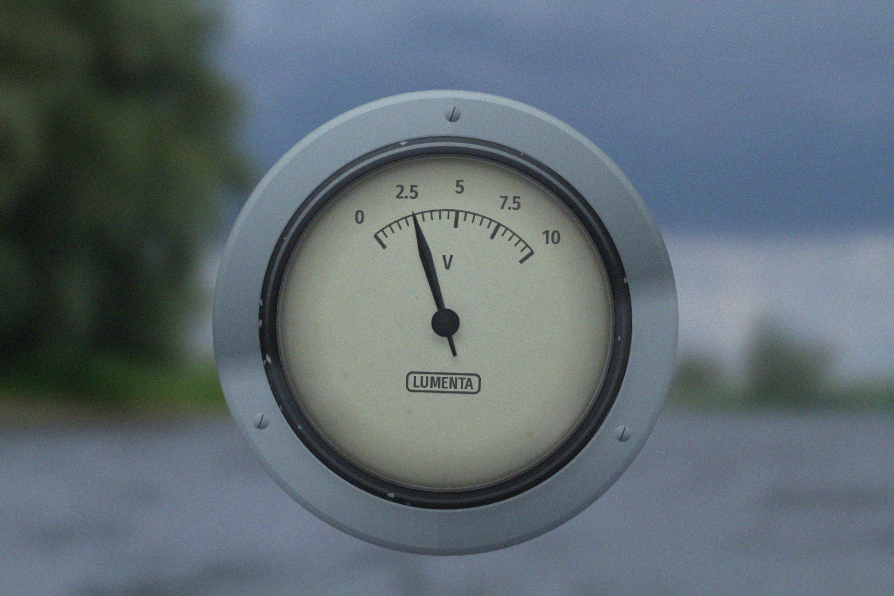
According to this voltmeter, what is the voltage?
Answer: 2.5 V
